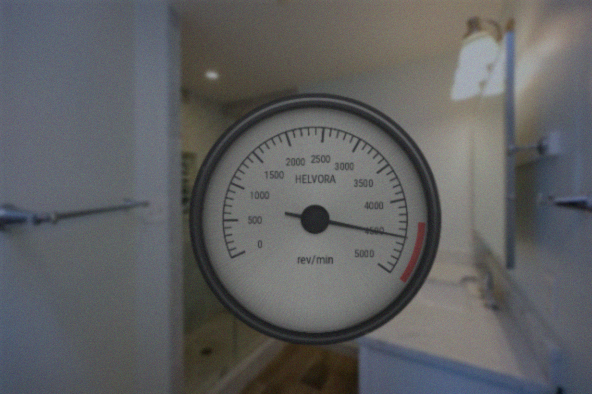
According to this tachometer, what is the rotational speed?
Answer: 4500 rpm
